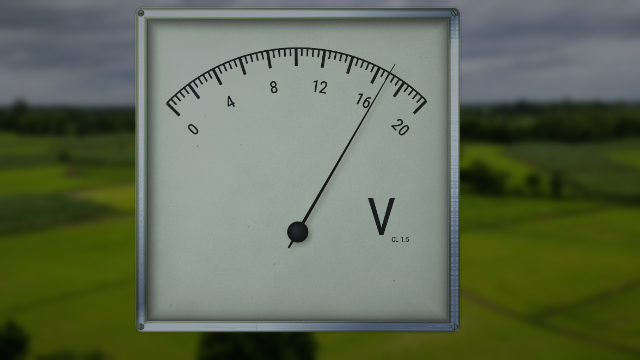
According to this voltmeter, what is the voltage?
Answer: 16.8 V
